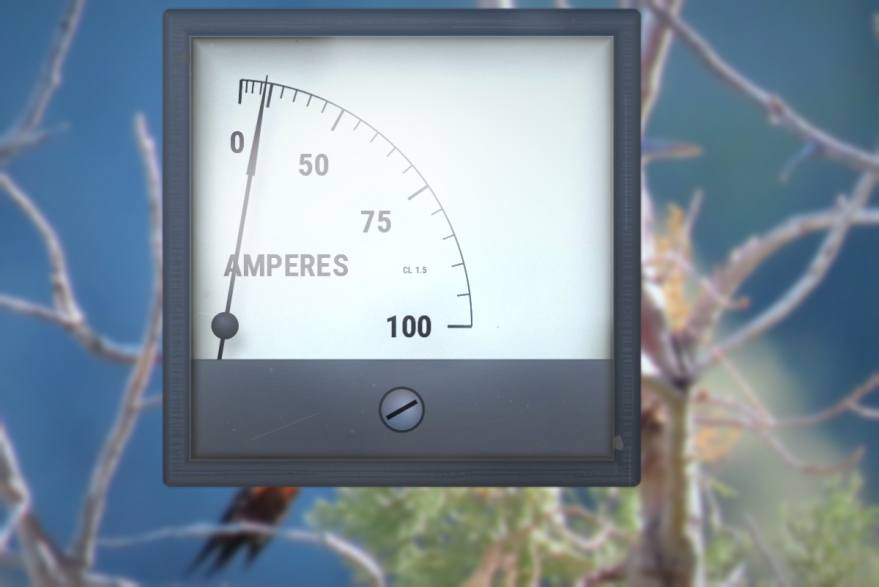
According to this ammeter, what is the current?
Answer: 22.5 A
